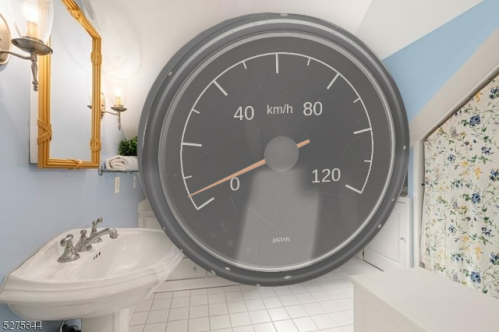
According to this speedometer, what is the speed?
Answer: 5 km/h
